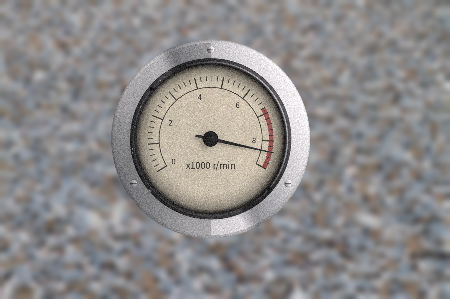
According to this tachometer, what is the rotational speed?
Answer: 8400 rpm
